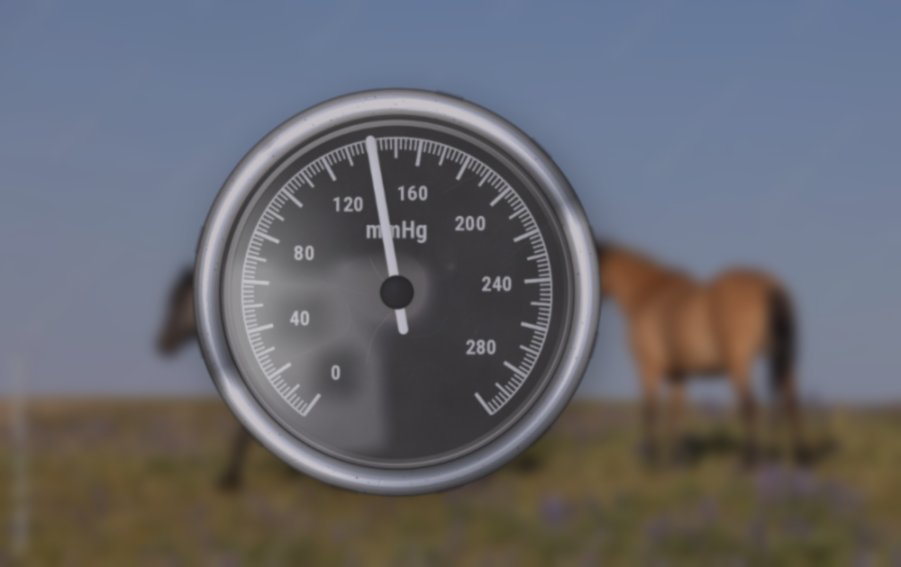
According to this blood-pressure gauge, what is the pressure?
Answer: 140 mmHg
